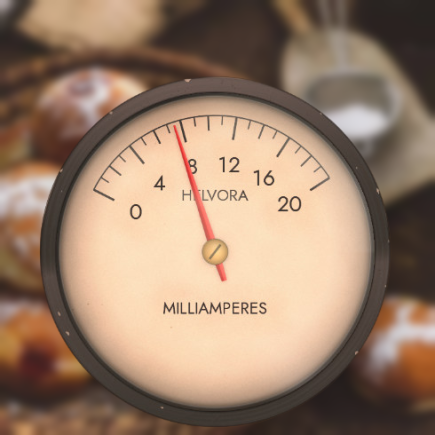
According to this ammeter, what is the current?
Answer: 7.5 mA
